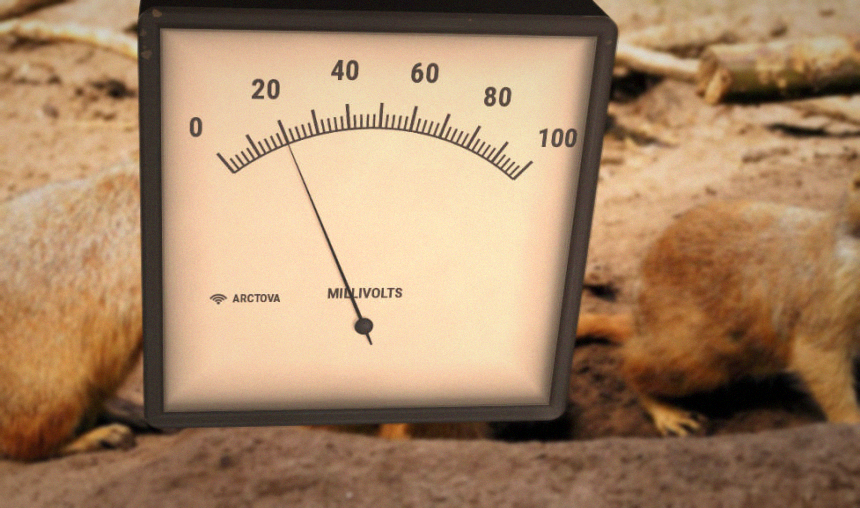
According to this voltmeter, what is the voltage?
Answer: 20 mV
